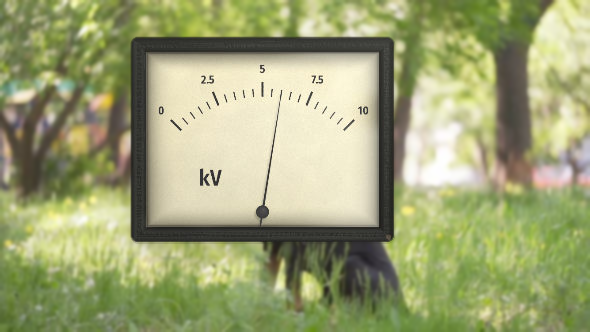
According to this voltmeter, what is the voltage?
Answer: 6 kV
